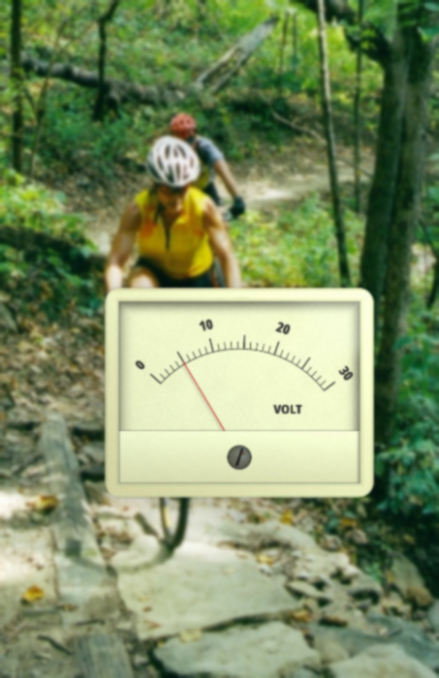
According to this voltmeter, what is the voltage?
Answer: 5 V
